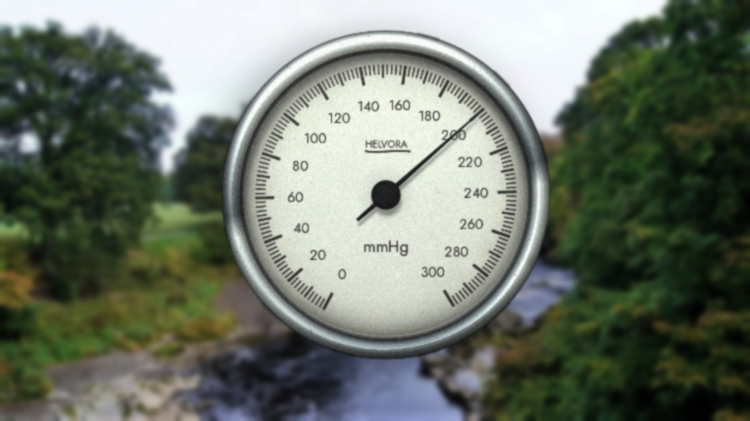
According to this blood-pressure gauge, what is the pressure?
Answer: 200 mmHg
